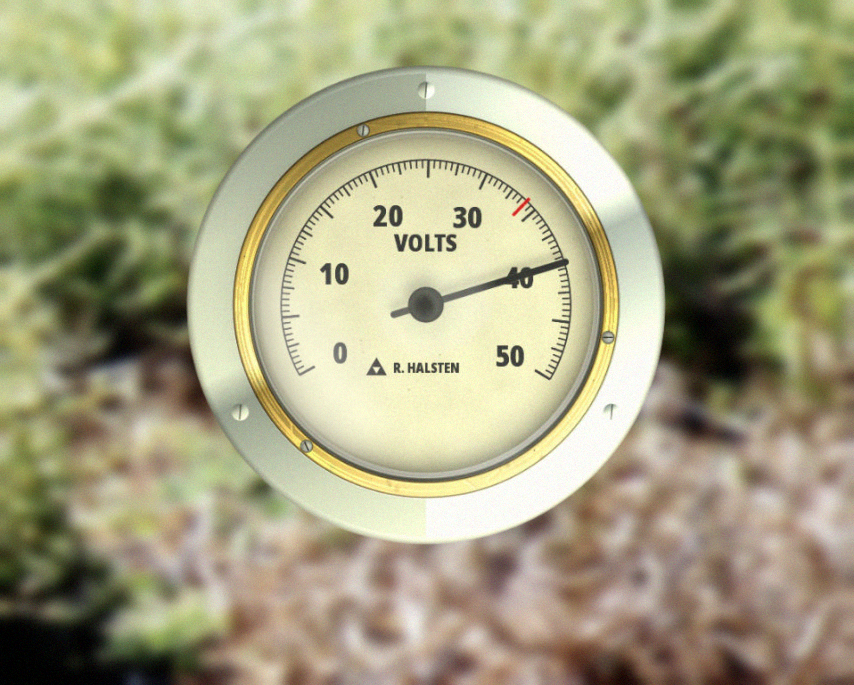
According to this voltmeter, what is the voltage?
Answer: 40 V
